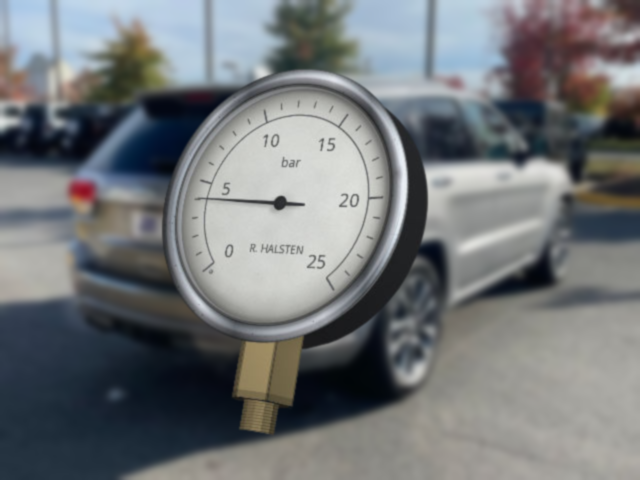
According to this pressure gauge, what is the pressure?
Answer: 4 bar
